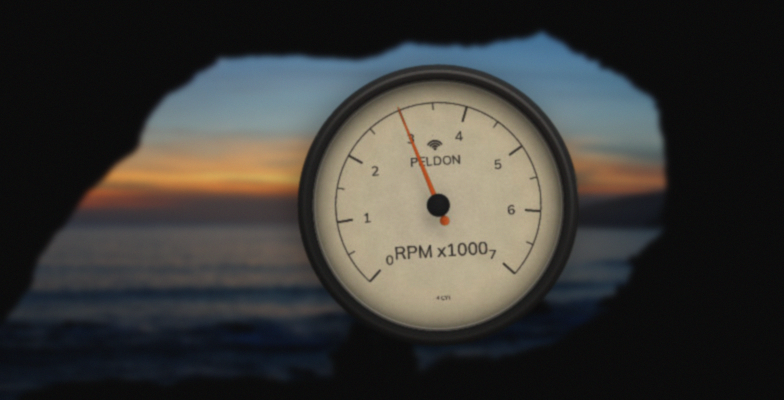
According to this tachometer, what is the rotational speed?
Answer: 3000 rpm
